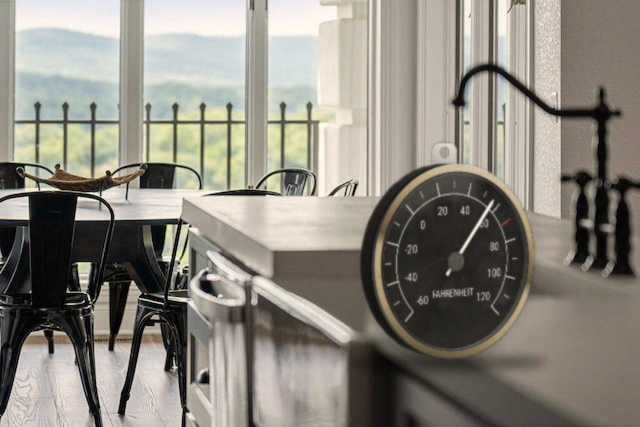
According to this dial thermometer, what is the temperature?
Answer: 55 °F
